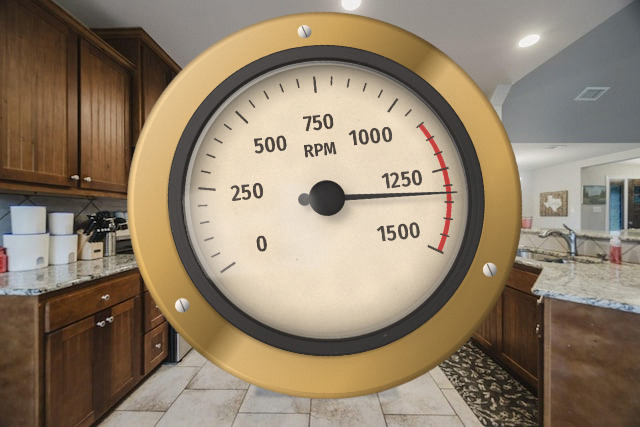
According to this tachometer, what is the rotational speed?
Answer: 1325 rpm
